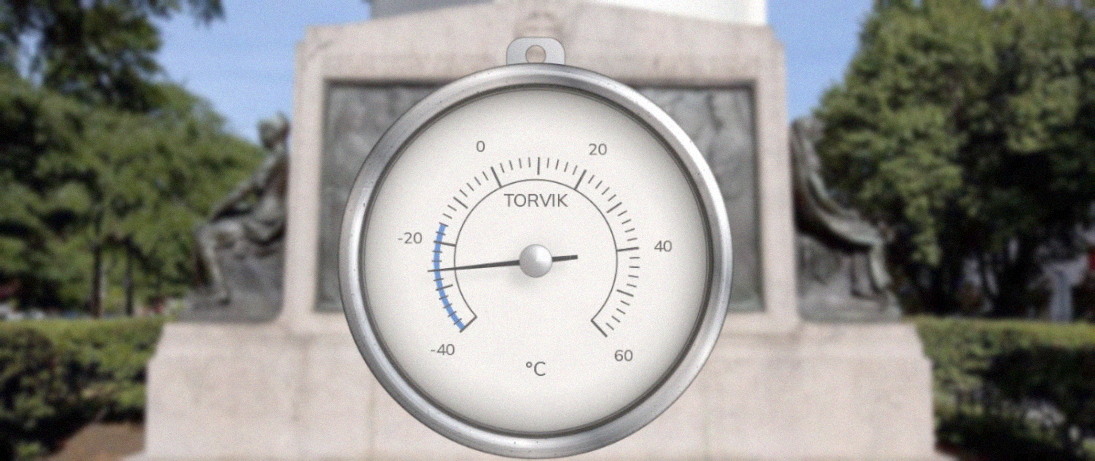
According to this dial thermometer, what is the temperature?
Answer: -26 °C
